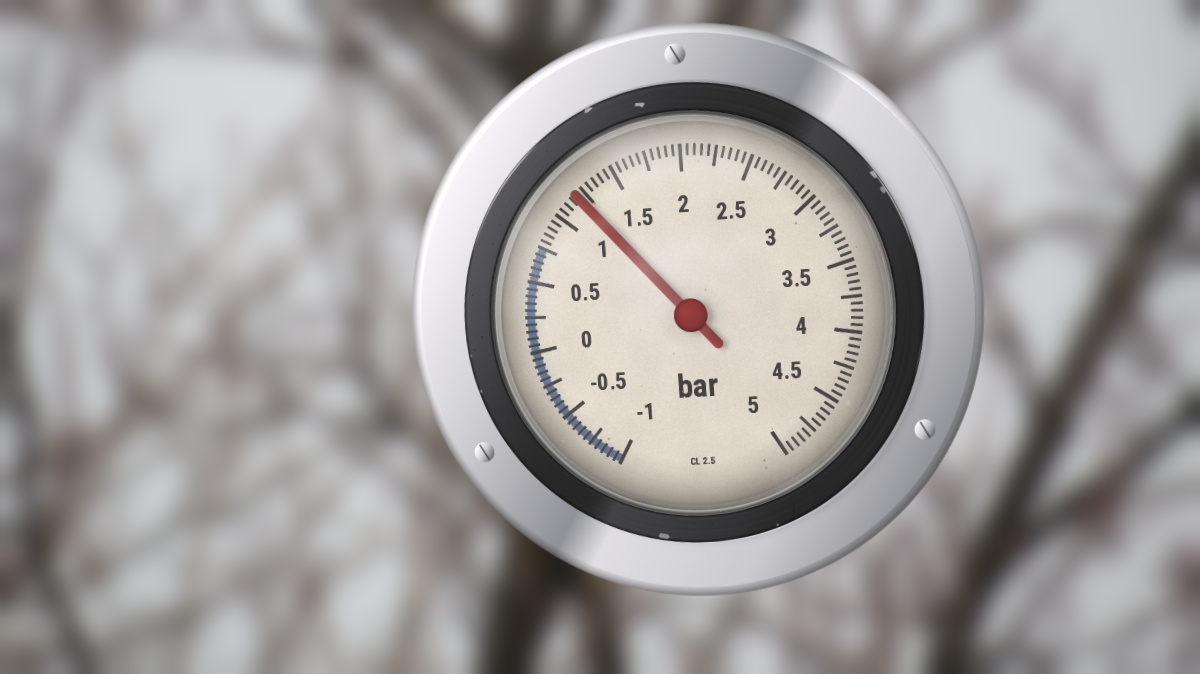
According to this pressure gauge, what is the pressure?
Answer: 1.2 bar
